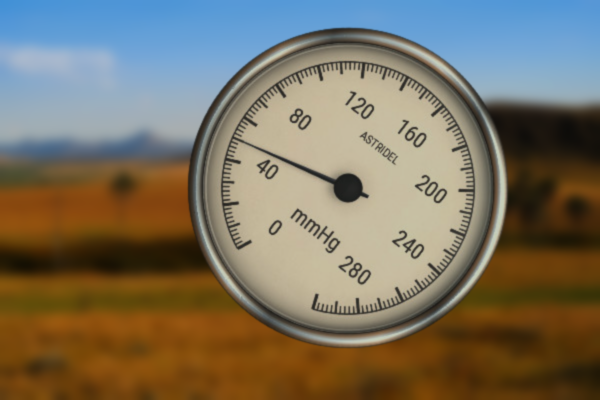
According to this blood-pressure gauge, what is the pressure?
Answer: 50 mmHg
